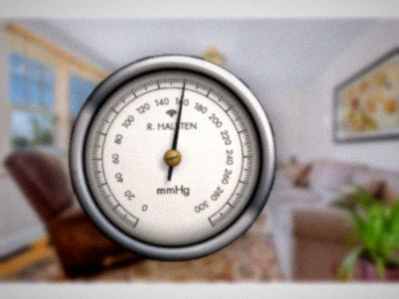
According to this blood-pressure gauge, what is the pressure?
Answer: 160 mmHg
